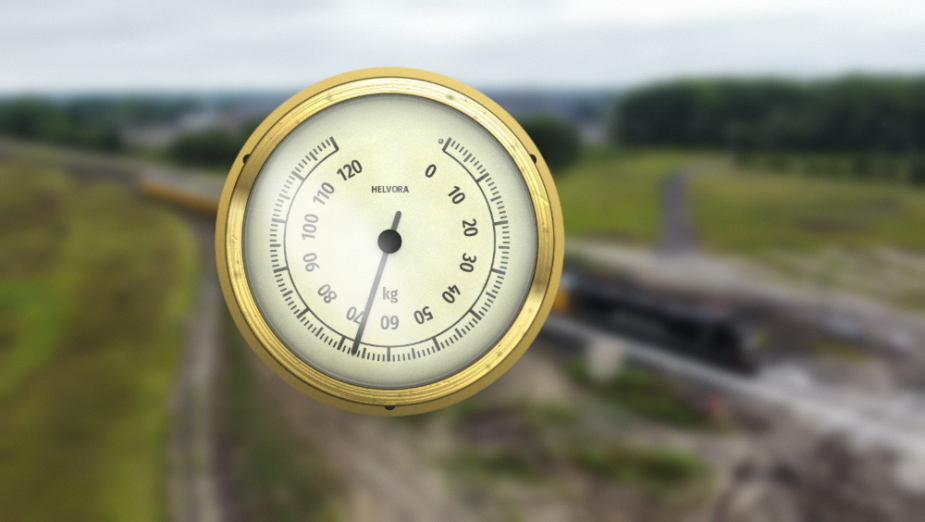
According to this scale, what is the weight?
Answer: 67 kg
